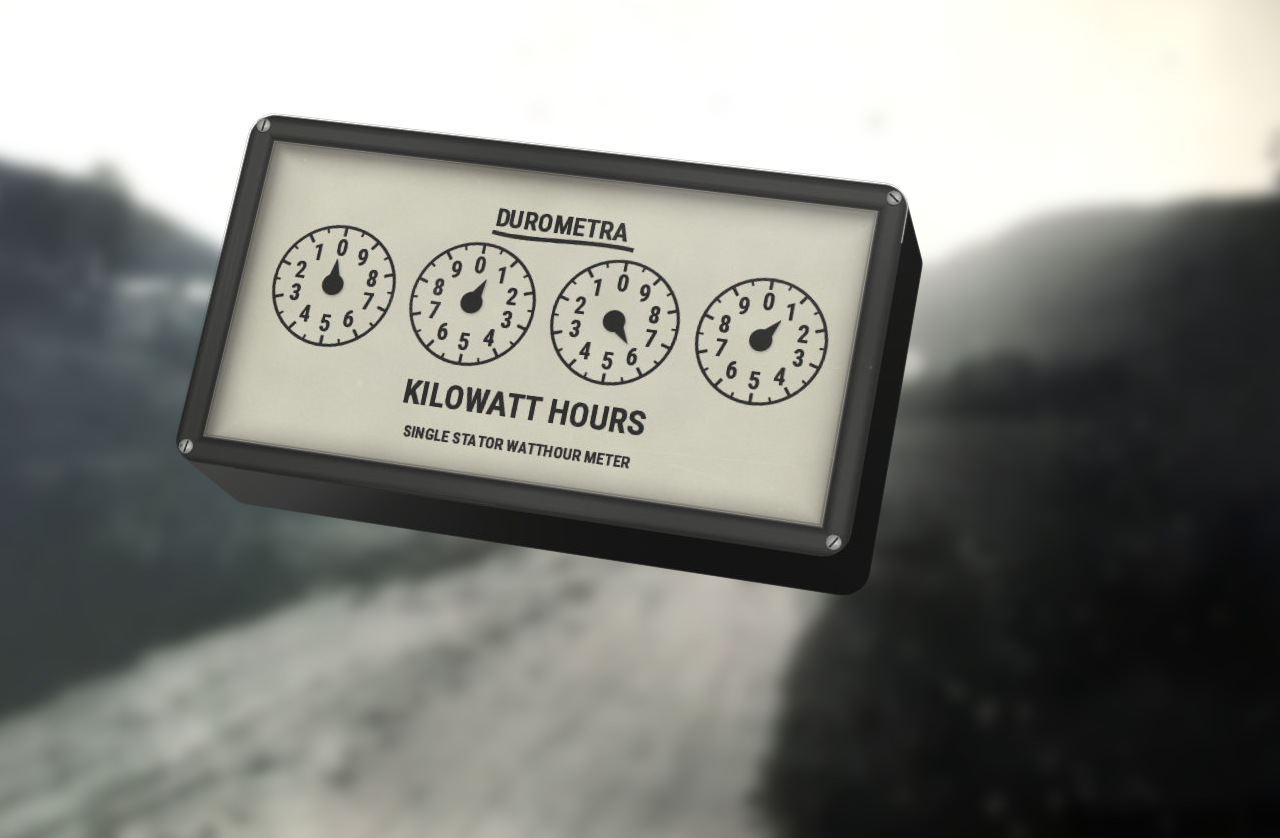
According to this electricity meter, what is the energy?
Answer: 61 kWh
